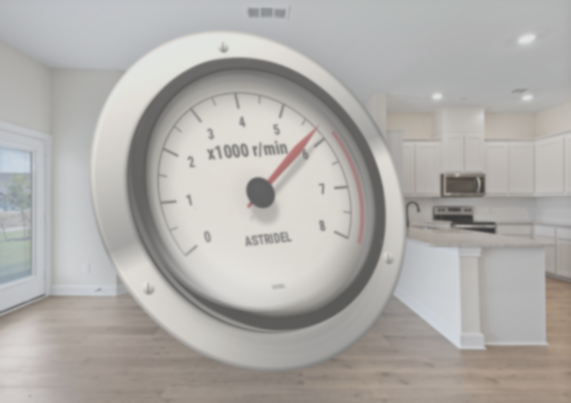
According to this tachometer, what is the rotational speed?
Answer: 5750 rpm
